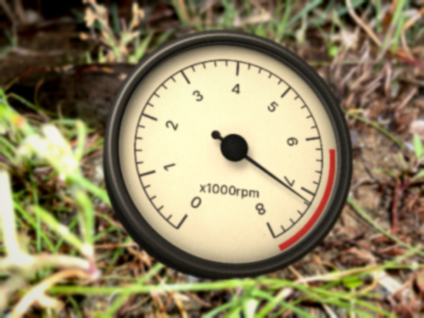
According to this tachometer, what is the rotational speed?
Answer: 7200 rpm
